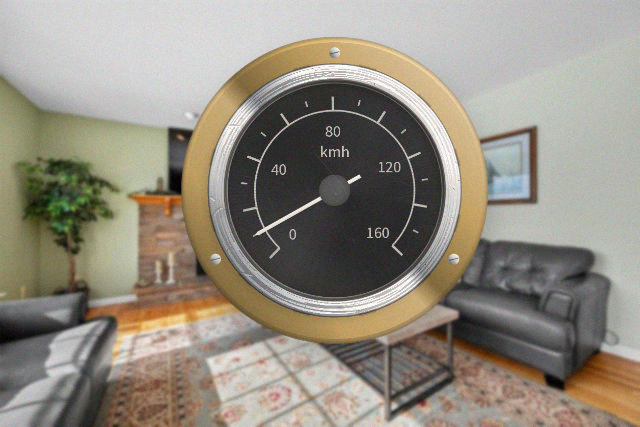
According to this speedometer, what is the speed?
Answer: 10 km/h
